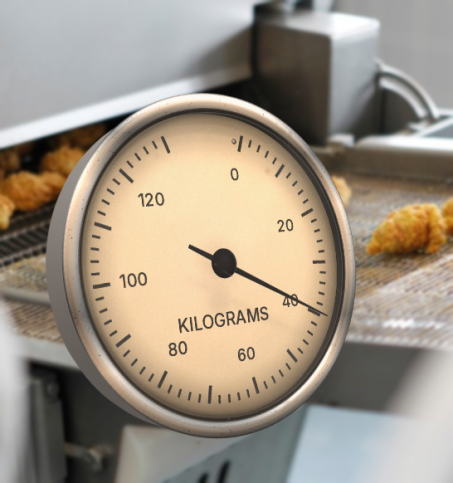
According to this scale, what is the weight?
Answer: 40 kg
